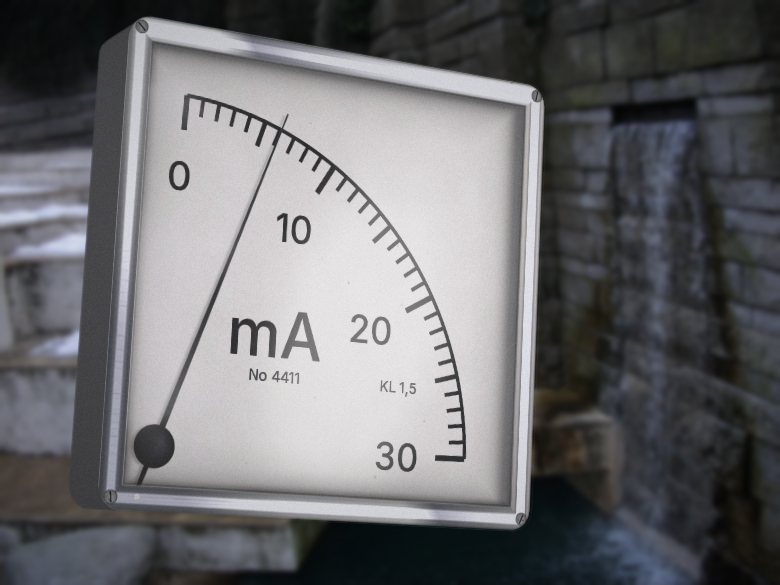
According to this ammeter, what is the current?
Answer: 6 mA
